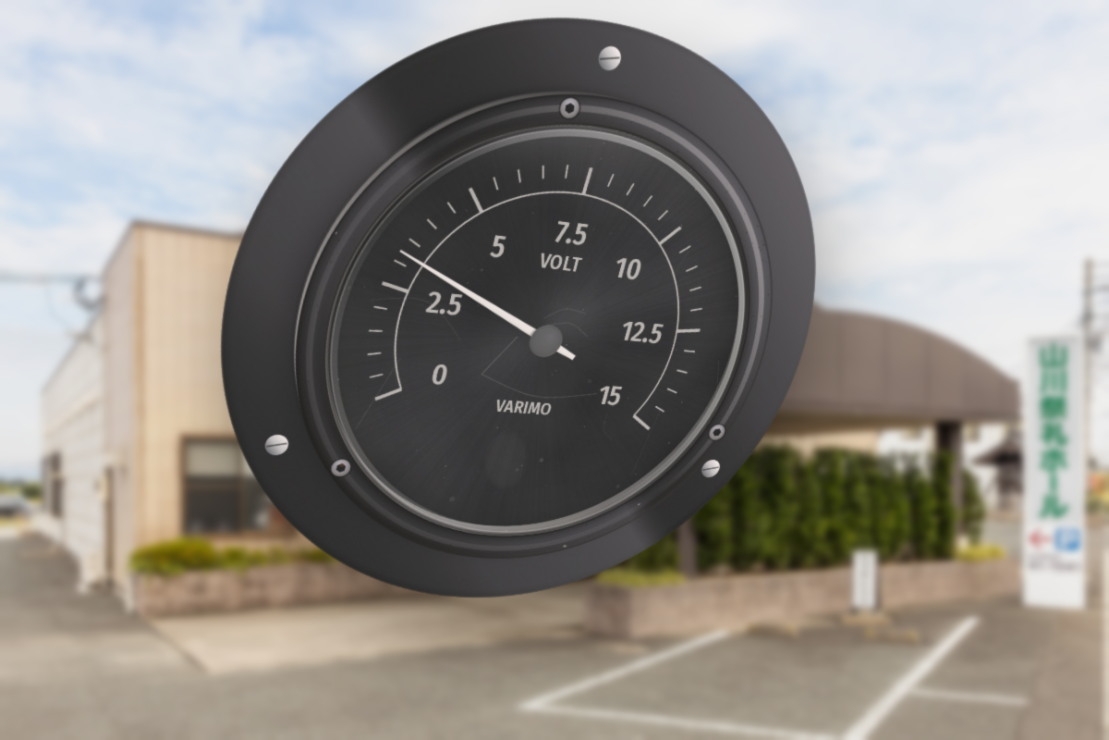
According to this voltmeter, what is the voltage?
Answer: 3.25 V
